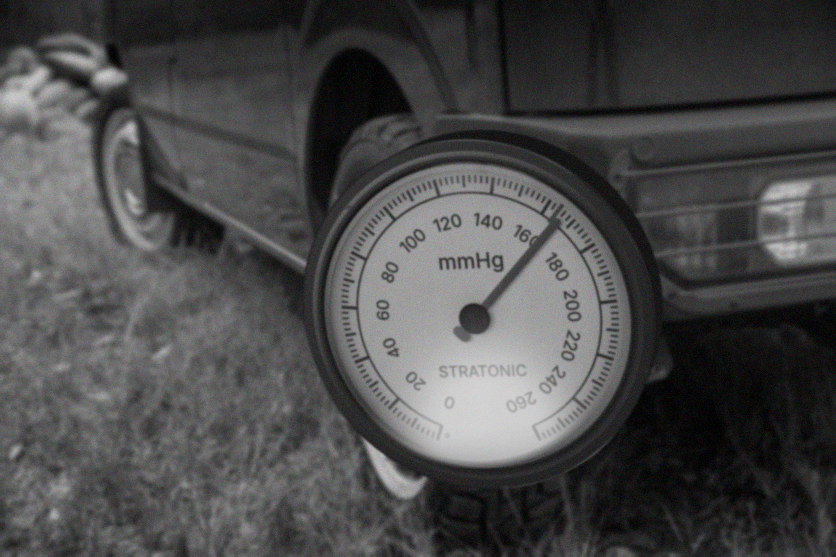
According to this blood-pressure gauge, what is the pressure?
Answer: 166 mmHg
